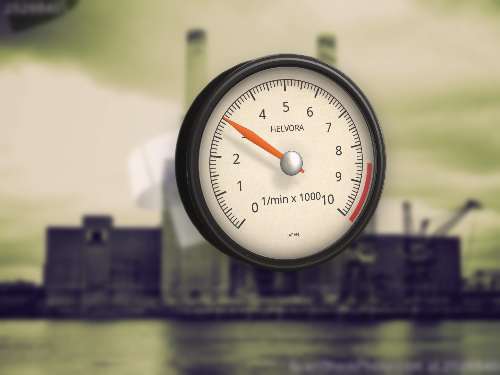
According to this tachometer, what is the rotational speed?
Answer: 3000 rpm
